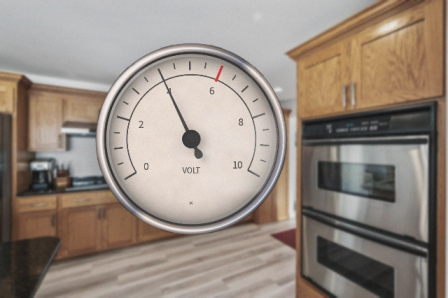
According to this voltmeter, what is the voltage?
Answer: 4 V
